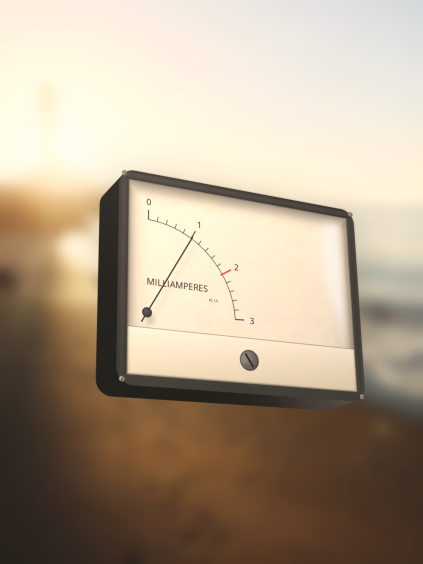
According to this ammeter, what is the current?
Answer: 1 mA
